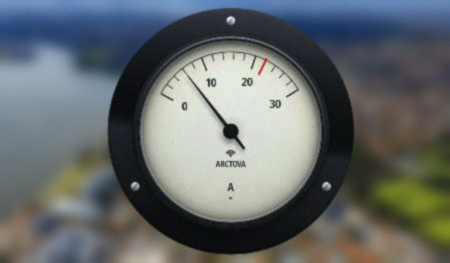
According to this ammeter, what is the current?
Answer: 6 A
